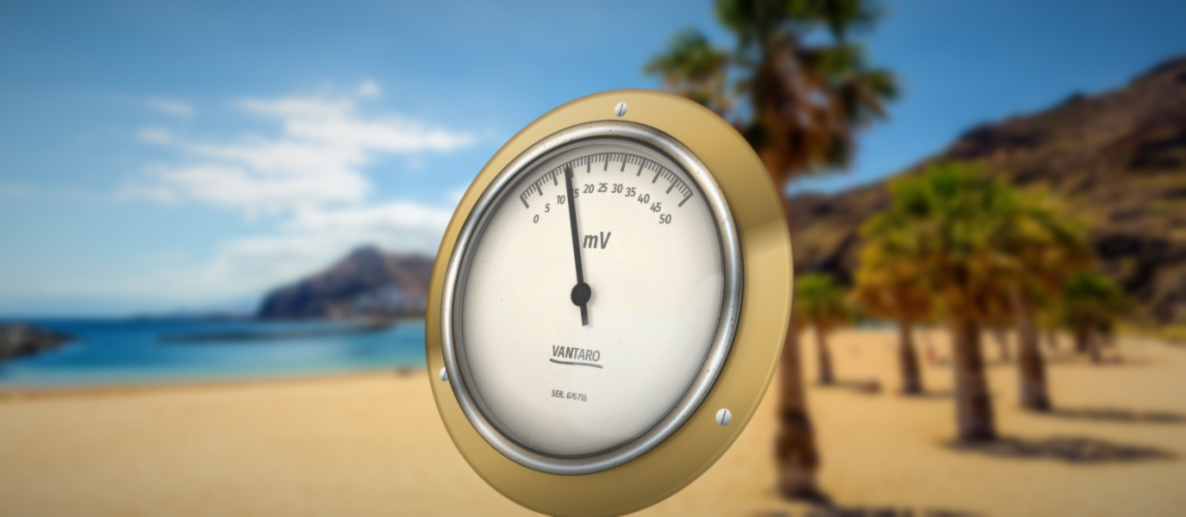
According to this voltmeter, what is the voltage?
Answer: 15 mV
